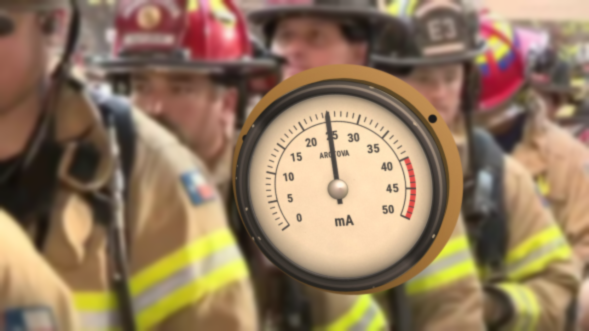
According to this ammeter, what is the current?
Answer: 25 mA
